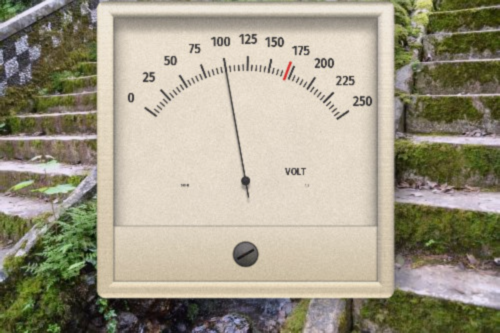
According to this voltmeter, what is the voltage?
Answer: 100 V
